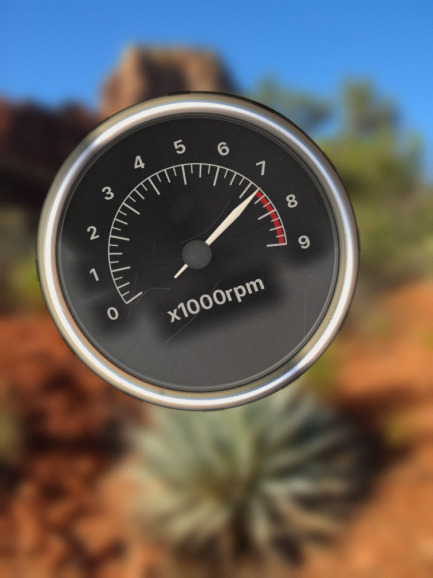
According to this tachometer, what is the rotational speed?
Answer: 7250 rpm
